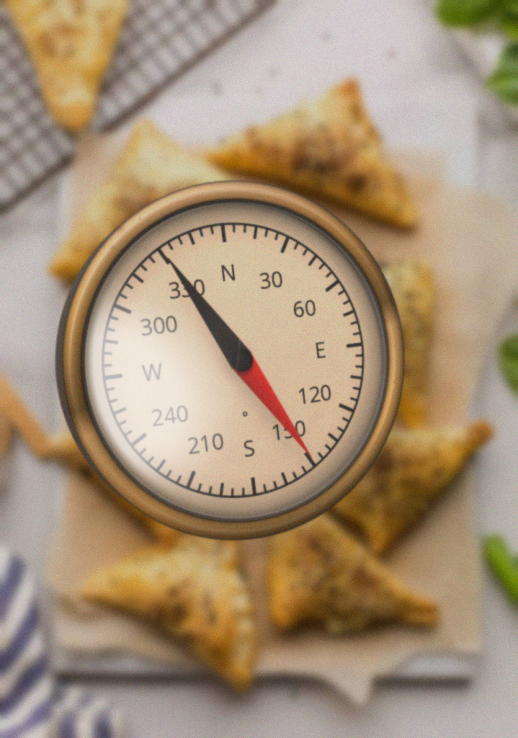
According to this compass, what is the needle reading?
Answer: 150 °
